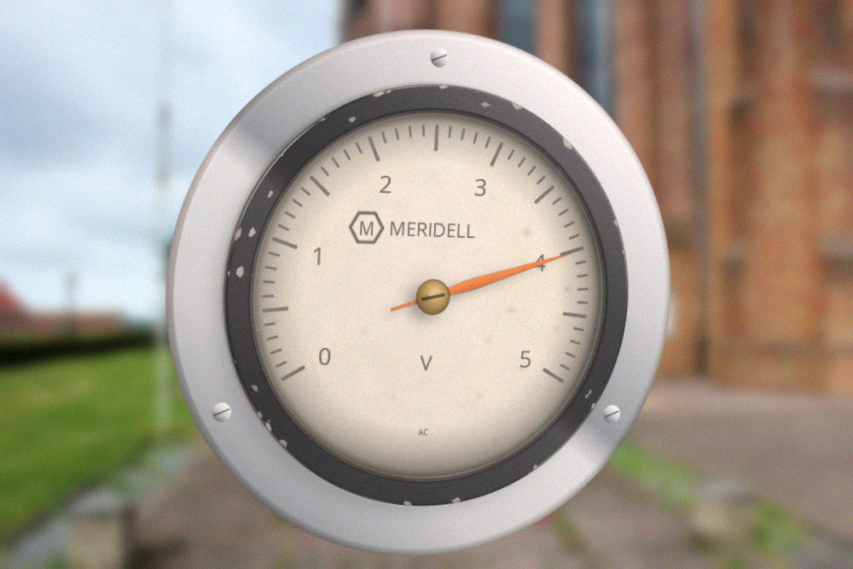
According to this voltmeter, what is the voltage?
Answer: 4 V
